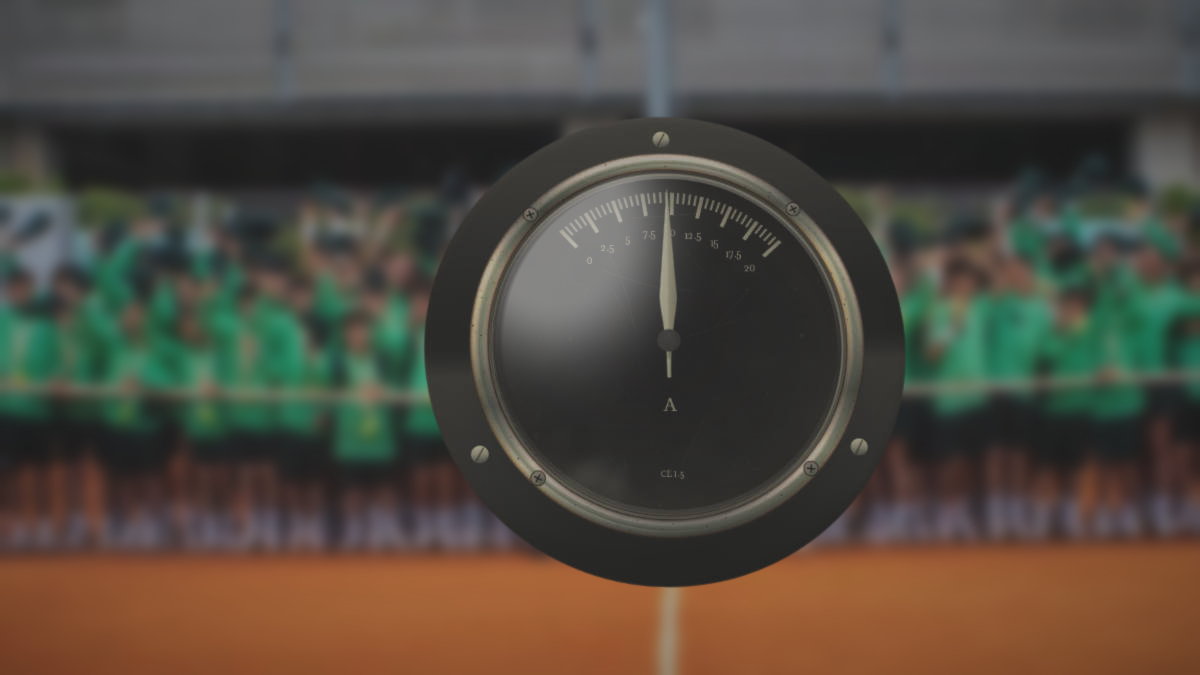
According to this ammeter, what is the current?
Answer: 9.5 A
